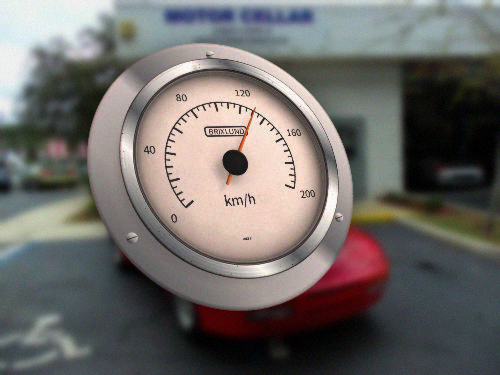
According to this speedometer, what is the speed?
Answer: 130 km/h
